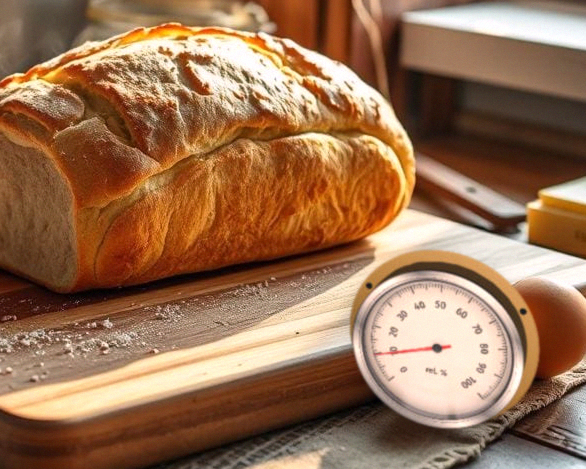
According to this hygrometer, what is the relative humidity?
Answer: 10 %
